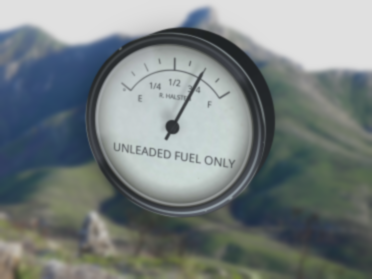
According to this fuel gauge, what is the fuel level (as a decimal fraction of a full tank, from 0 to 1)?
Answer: 0.75
